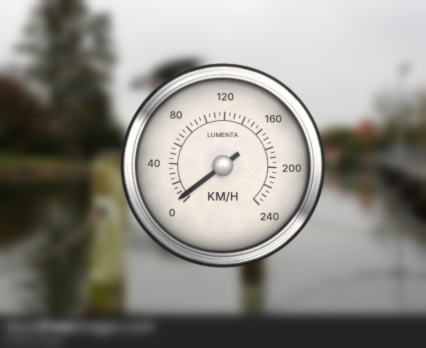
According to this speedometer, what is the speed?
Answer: 5 km/h
